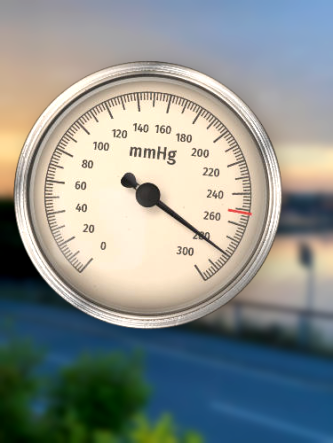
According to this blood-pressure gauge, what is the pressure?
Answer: 280 mmHg
